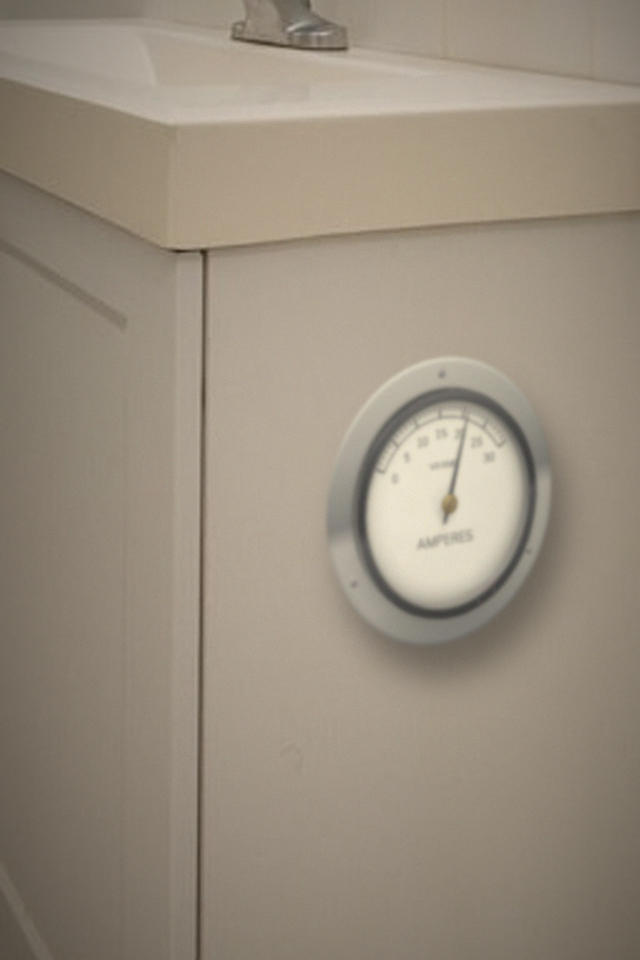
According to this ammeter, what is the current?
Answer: 20 A
